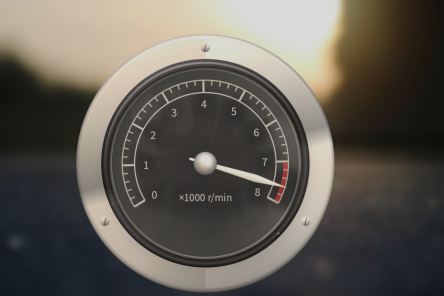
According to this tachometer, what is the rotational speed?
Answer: 7600 rpm
